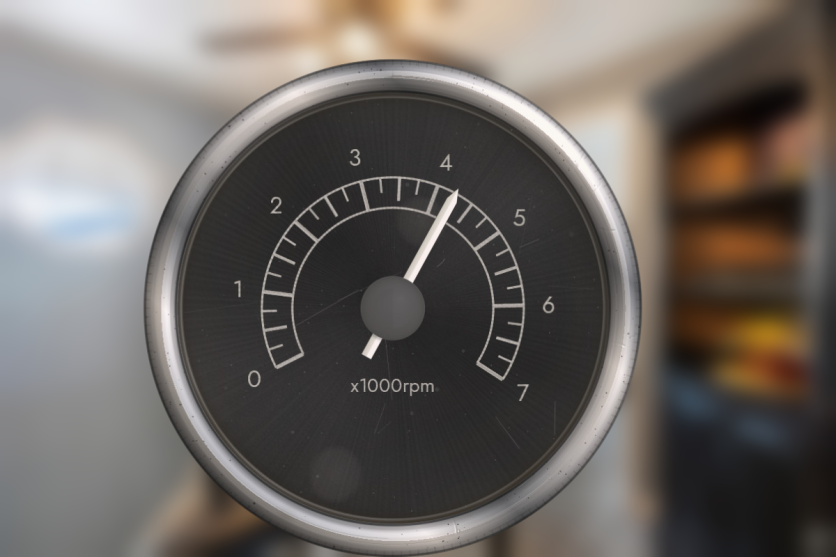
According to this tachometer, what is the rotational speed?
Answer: 4250 rpm
